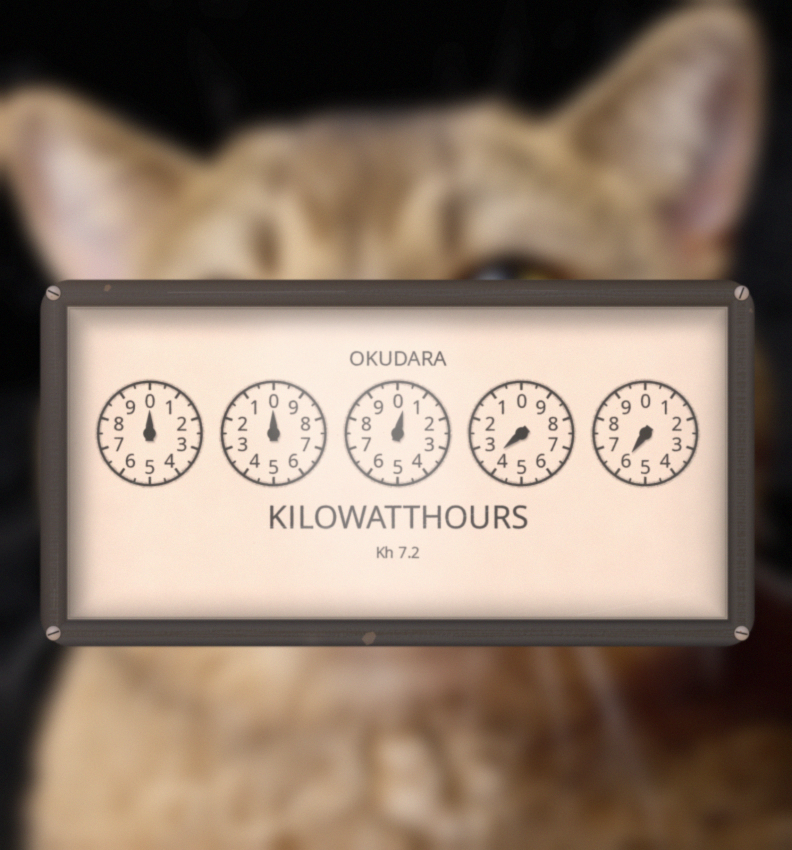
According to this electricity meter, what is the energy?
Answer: 36 kWh
